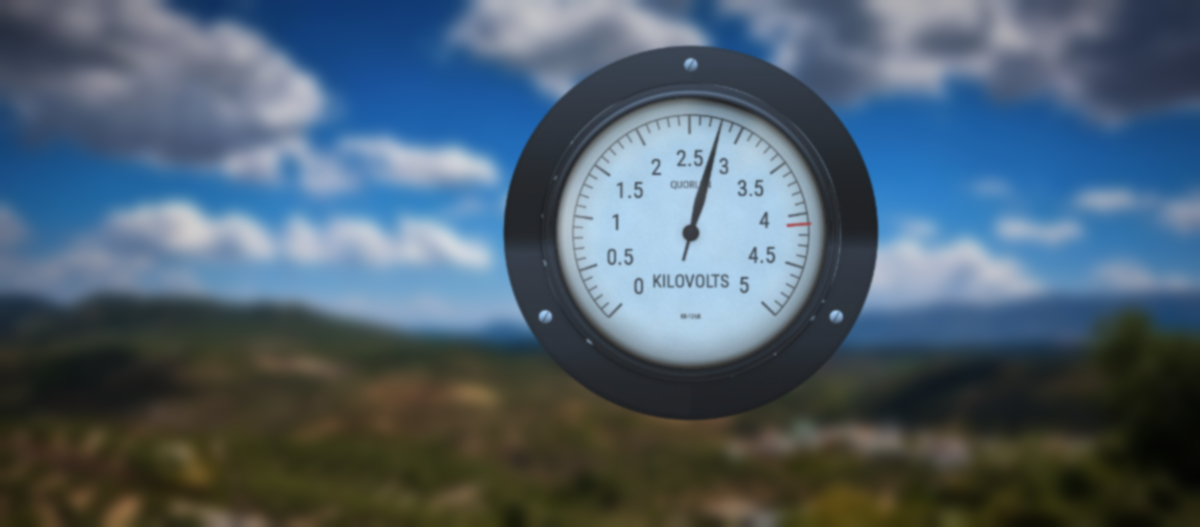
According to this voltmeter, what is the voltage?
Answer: 2.8 kV
